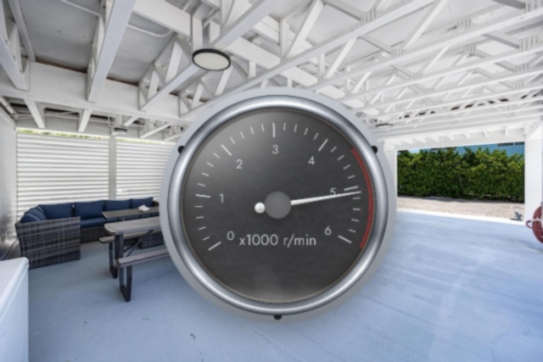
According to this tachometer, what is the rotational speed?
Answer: 5100 rpm
